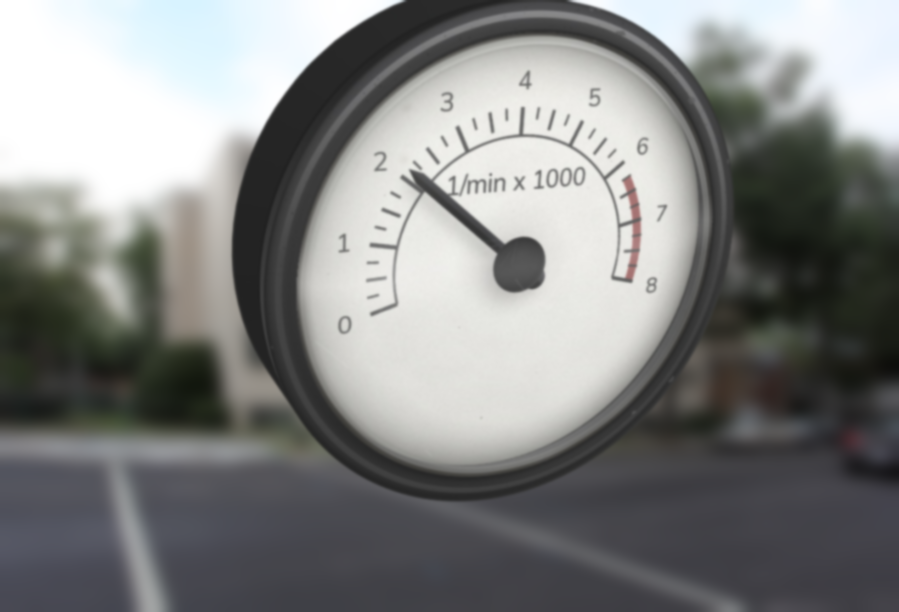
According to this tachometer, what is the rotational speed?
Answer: 2125 rpm
